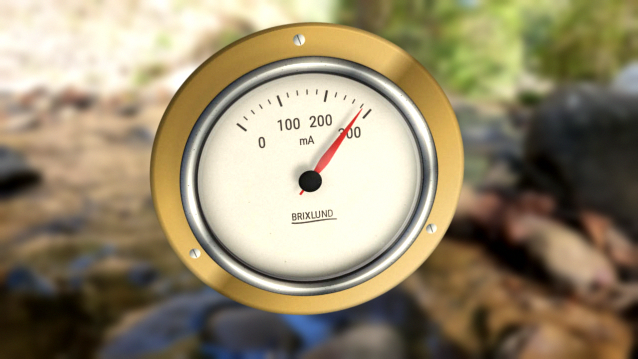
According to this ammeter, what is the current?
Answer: 280 mA
